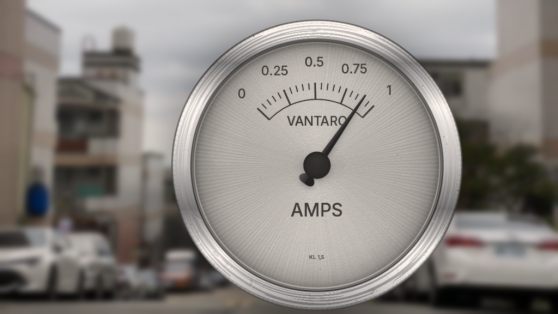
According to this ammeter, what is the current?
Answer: 0.9 A
